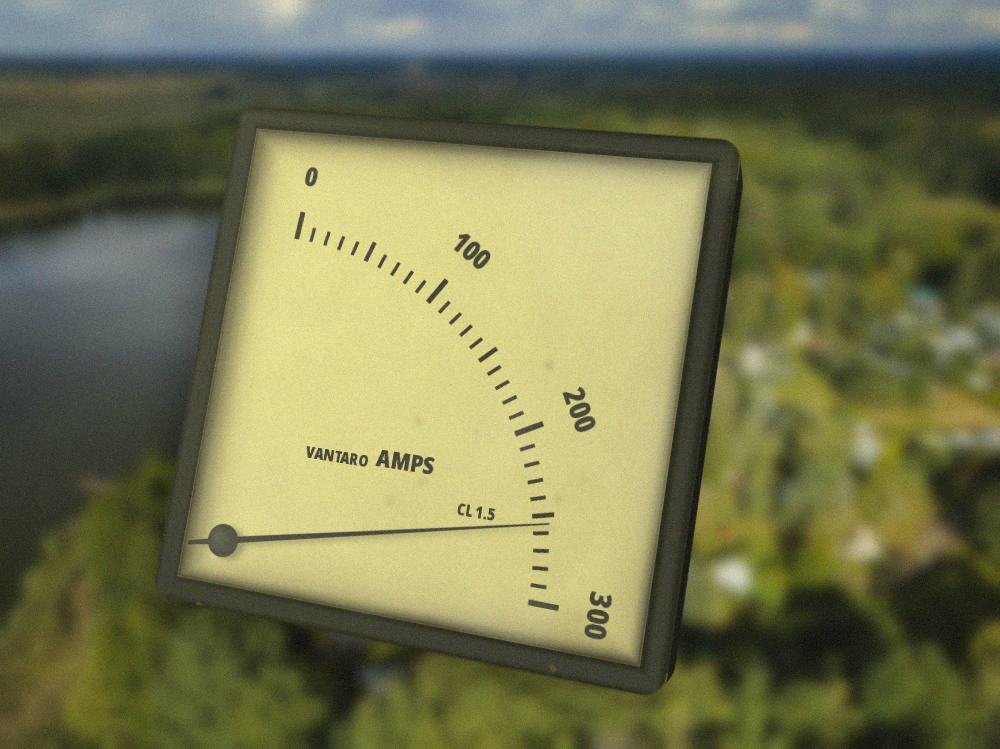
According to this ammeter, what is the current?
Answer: 255 A
